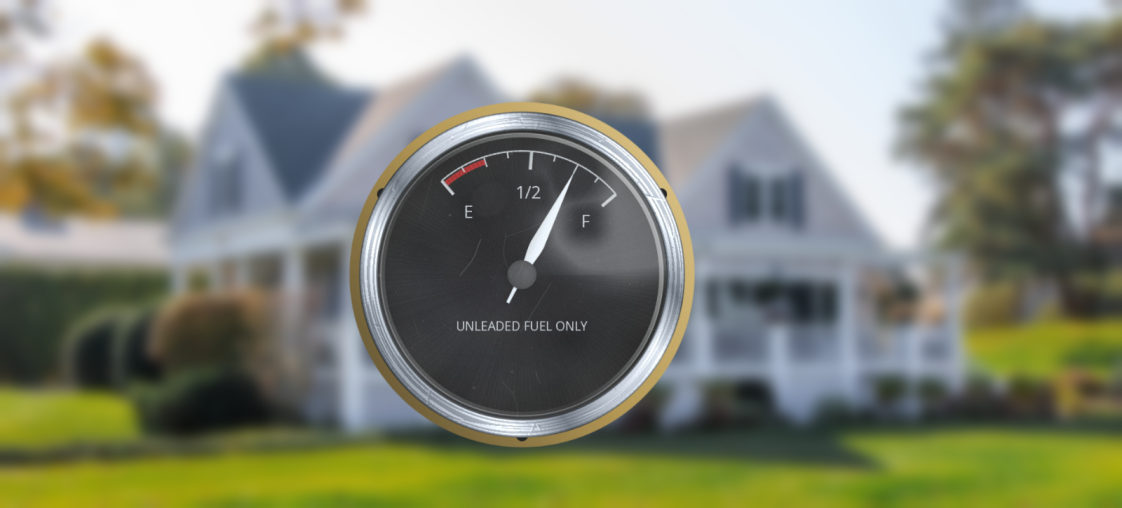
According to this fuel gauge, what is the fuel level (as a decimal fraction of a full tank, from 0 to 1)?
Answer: 0.75
